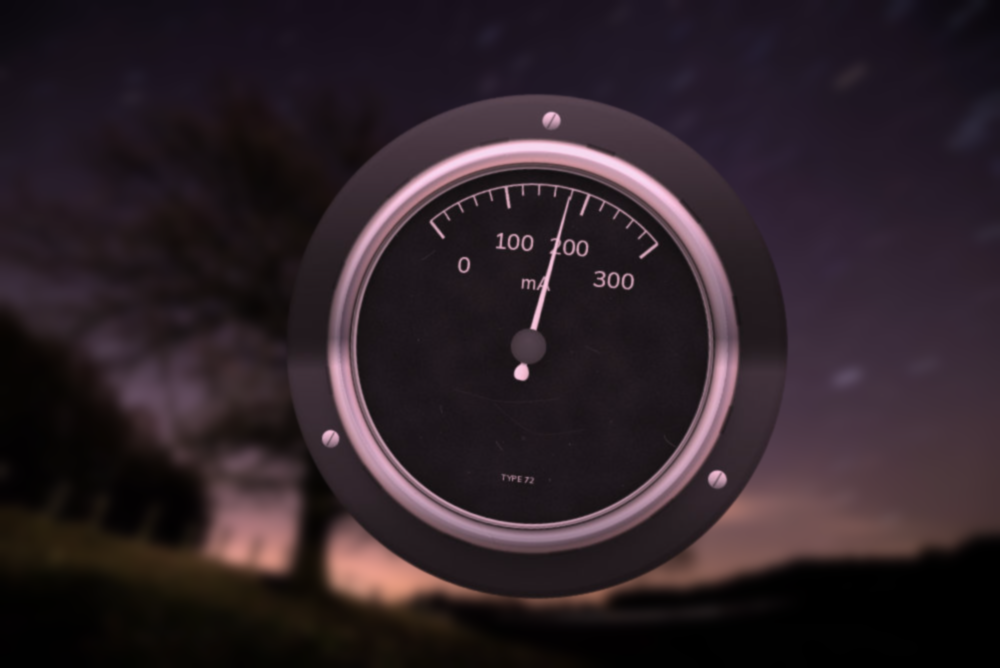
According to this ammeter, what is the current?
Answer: 180 mA
